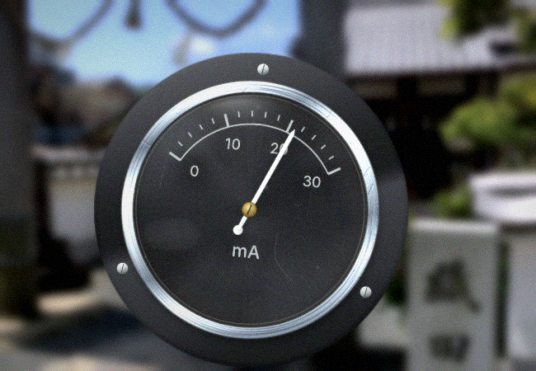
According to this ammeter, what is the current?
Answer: 21 mA
